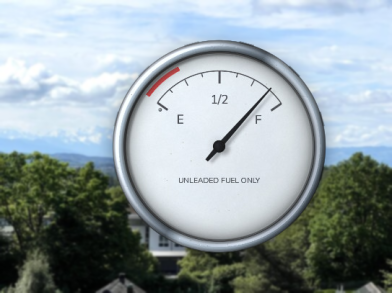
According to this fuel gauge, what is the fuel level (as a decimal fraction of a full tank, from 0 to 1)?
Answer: 0.875
